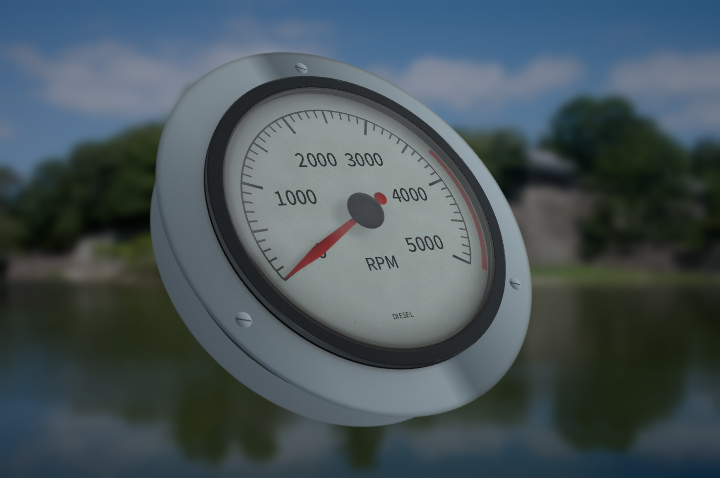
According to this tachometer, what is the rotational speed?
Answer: 0 rpm
